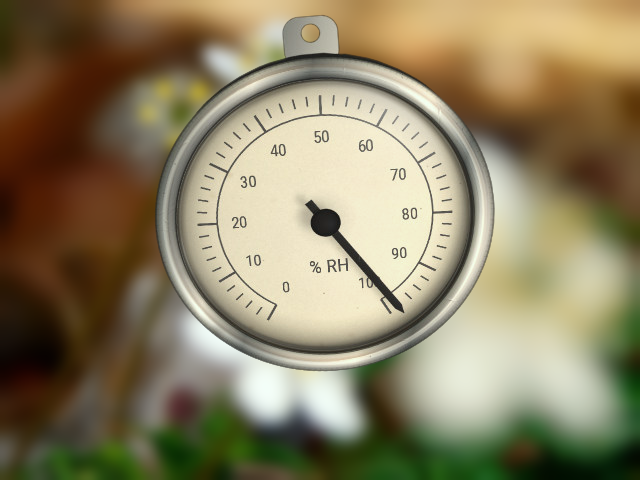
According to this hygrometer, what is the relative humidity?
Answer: 98 %
